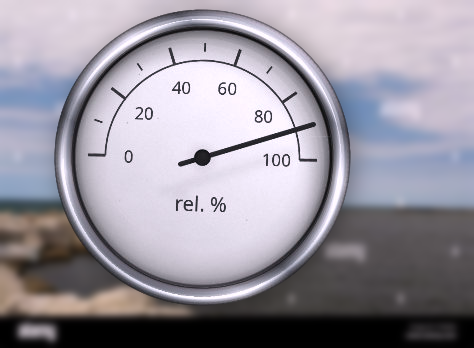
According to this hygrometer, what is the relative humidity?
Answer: 90 %
